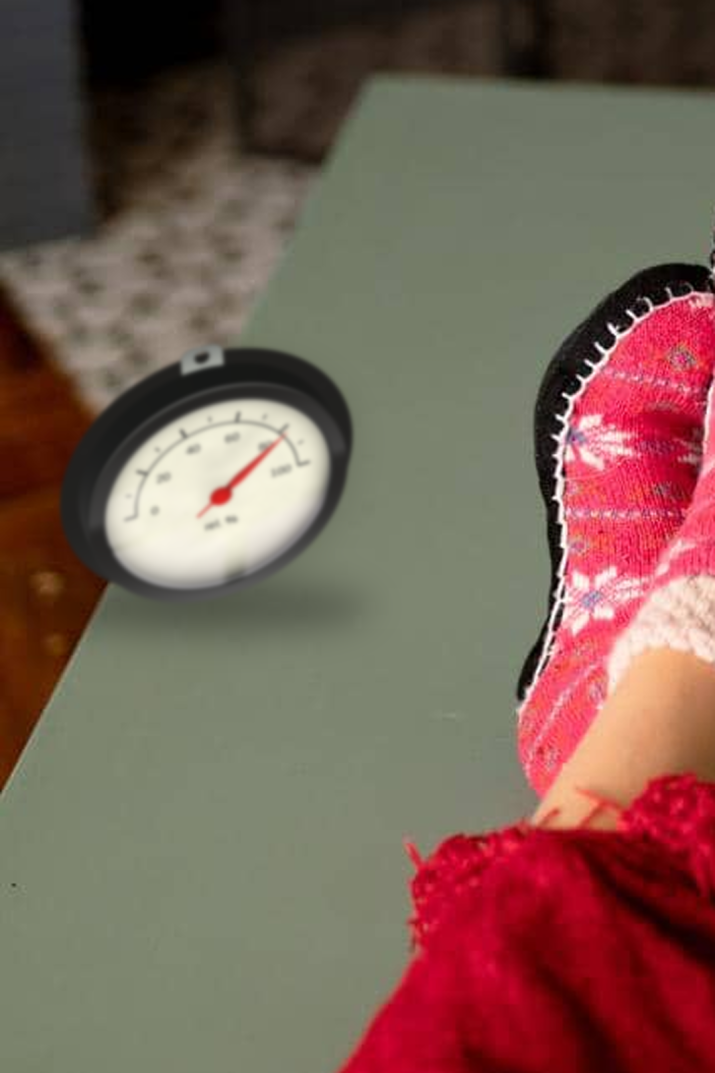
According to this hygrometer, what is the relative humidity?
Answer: 80 %
